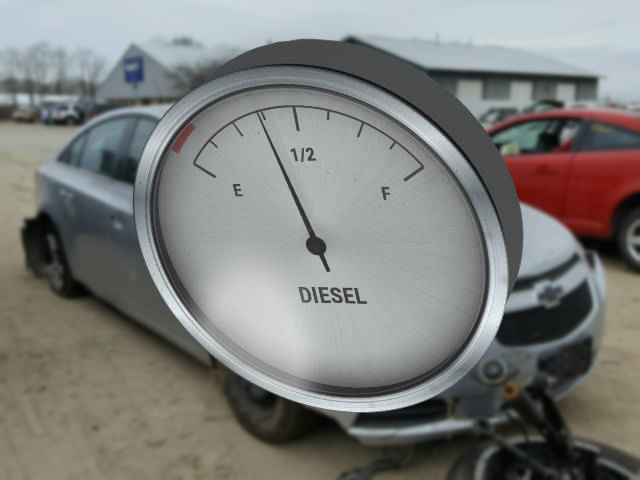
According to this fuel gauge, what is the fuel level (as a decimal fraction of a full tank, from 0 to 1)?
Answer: 0.375
